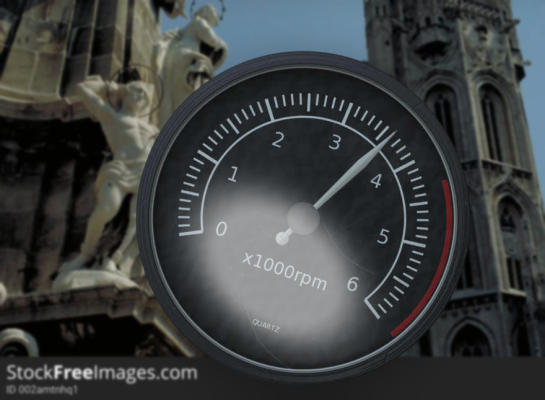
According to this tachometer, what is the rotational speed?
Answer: 3600 rpm
